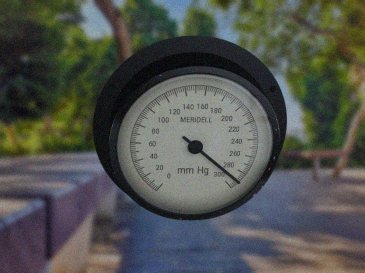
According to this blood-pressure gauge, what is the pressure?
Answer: 290 mmHg
